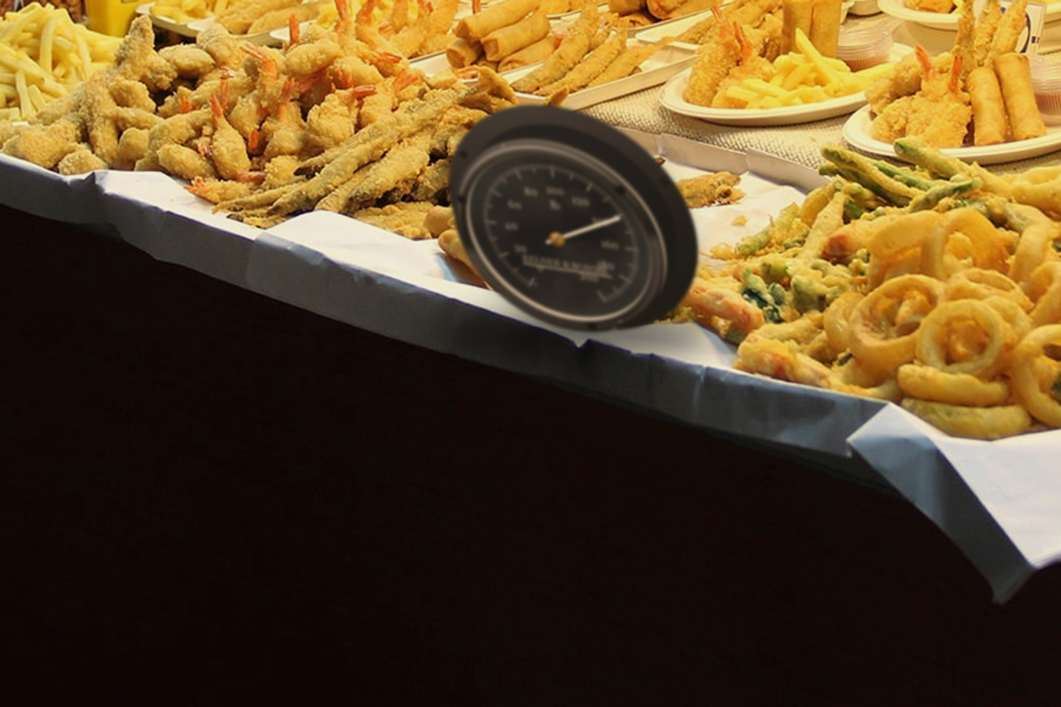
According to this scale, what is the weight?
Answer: 140 lb
